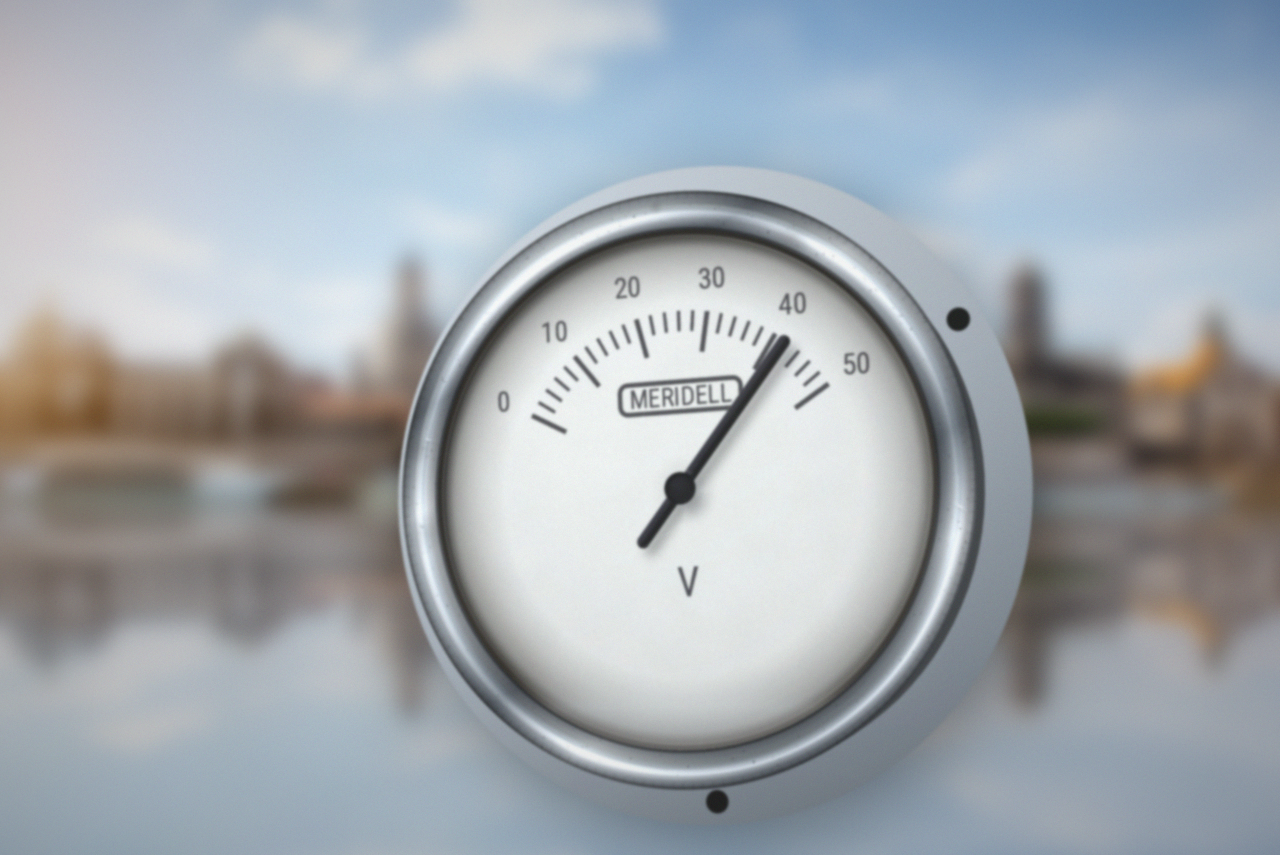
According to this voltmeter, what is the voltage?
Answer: 42 V
